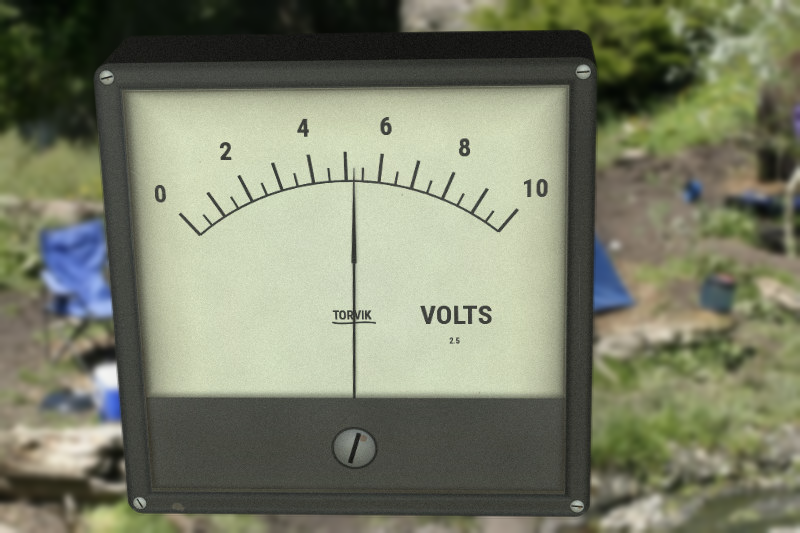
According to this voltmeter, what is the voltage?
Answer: 5.25 V
